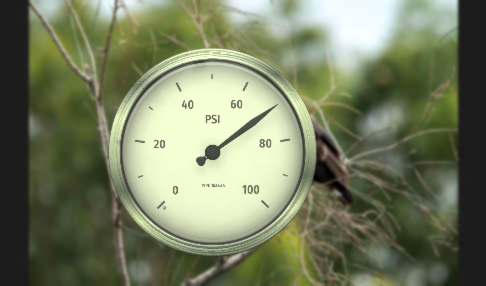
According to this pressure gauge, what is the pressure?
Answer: 70 psi
